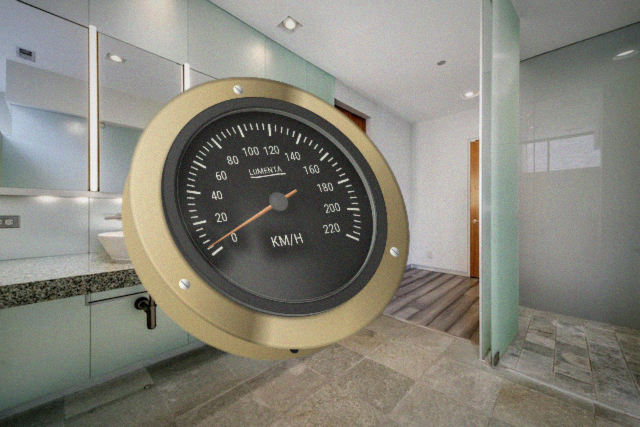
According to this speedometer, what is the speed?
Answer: 4 km/h
